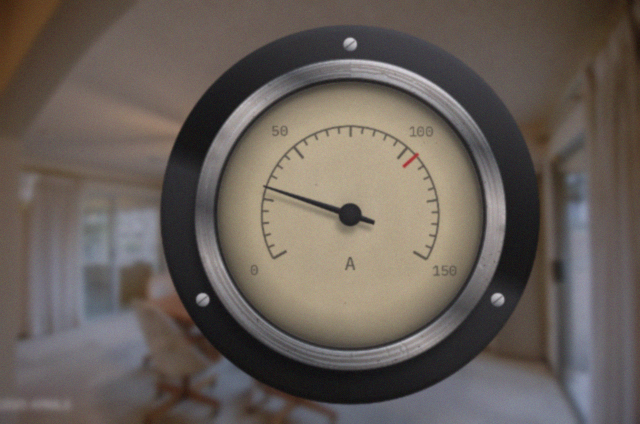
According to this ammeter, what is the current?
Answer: 30 A
